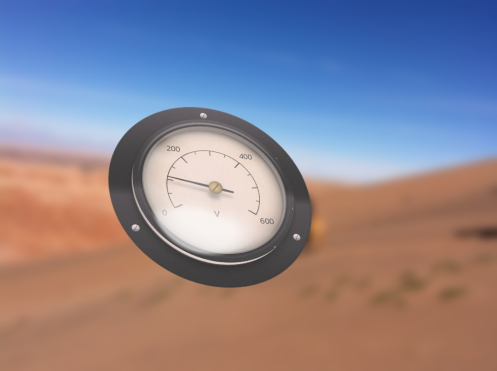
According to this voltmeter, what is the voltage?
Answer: 100 V
